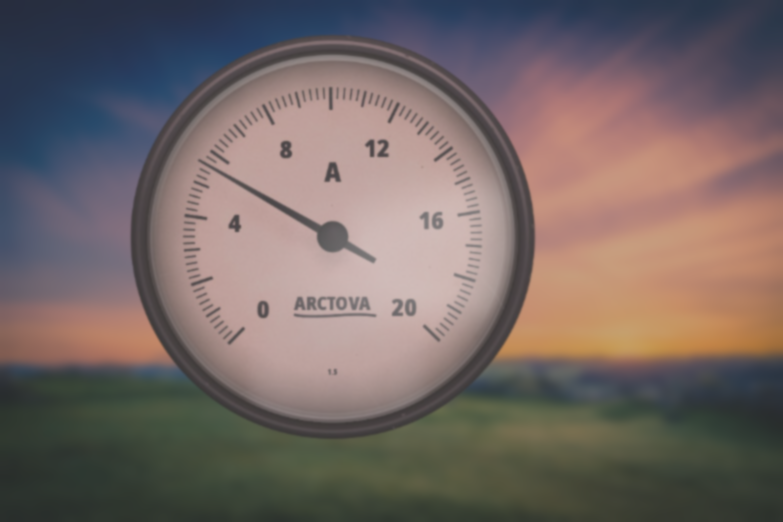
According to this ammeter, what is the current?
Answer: 5.6 A
